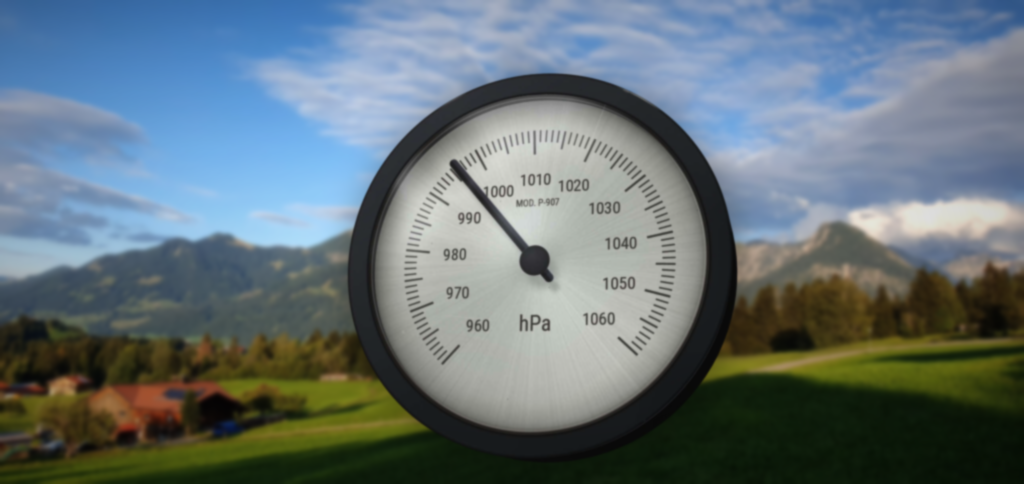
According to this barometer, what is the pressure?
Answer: 996 hPa
